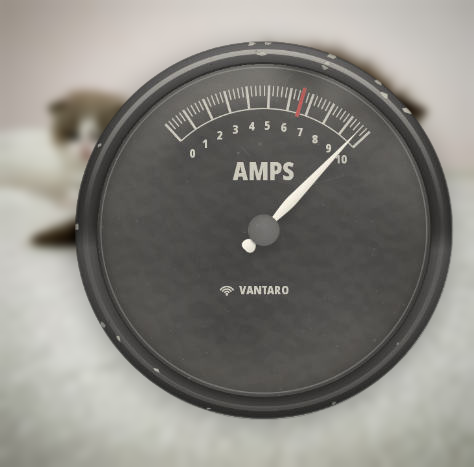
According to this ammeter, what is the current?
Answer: 9.6 A
